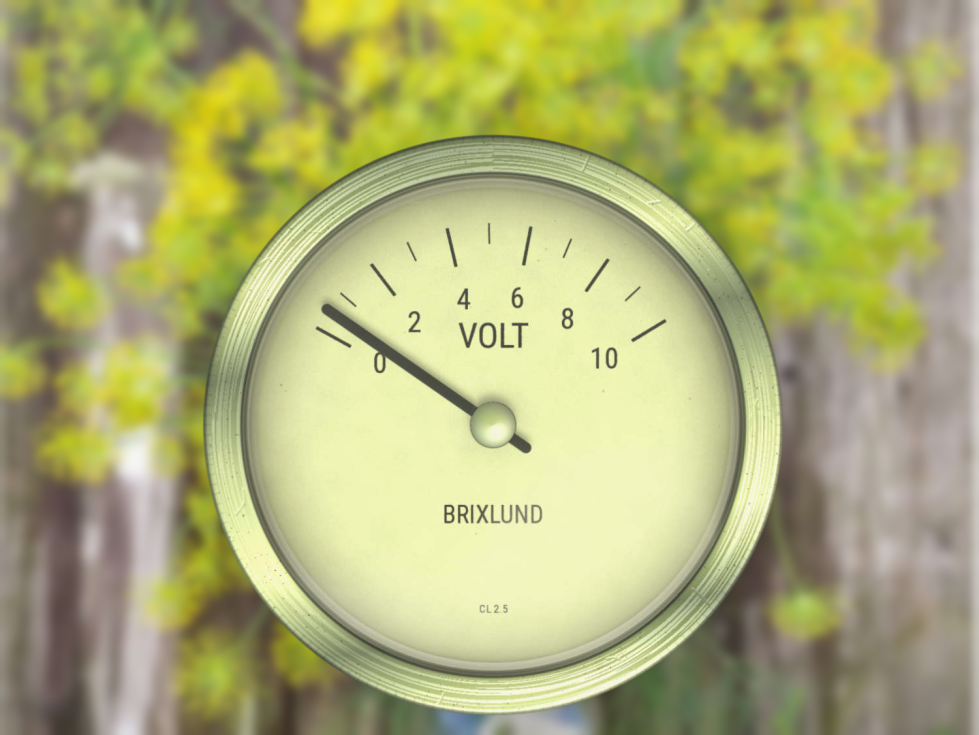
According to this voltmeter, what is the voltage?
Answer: 0.5 V
